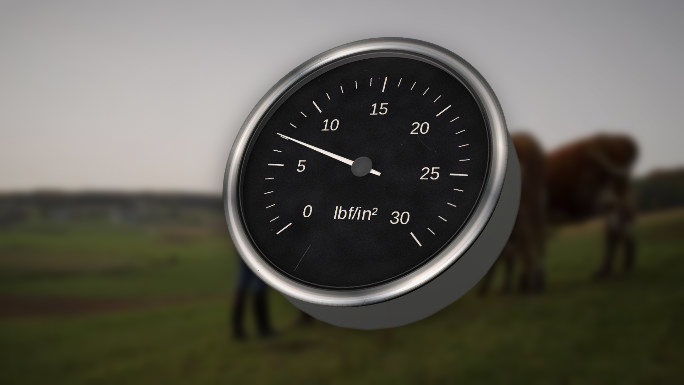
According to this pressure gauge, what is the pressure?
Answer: 7 psi
